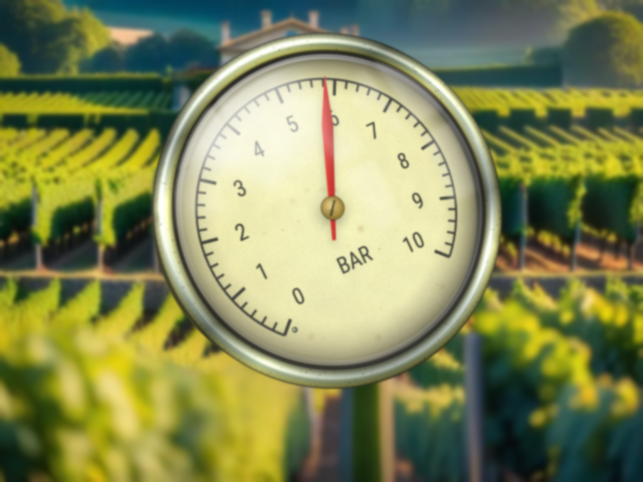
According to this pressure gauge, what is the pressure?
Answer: 5.8 bar
